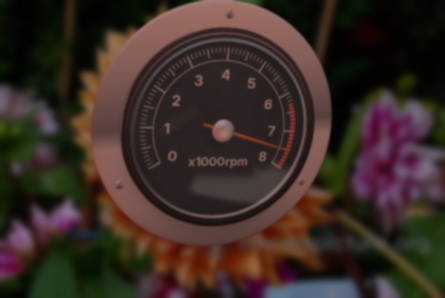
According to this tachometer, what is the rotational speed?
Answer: 7500 rpm
